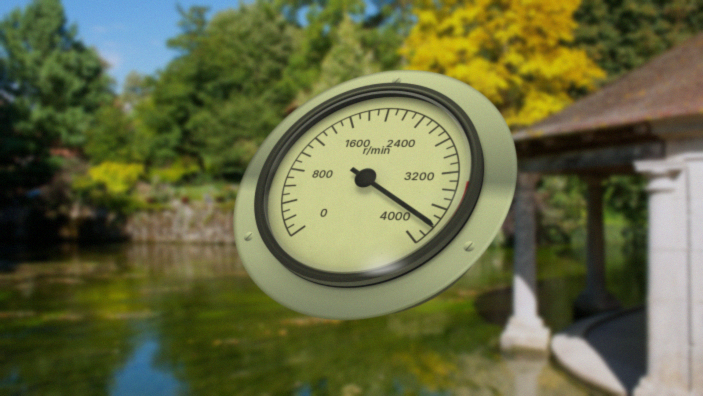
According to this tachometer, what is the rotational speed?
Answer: 3800 rpm
